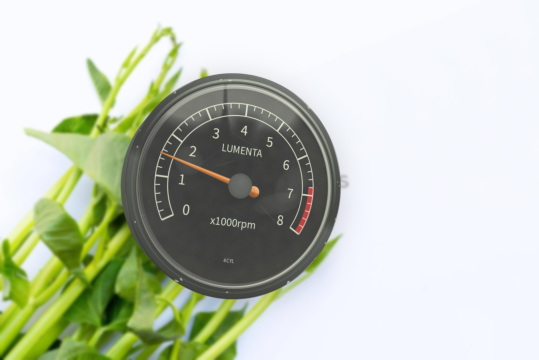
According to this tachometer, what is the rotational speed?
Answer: 1500 rpm
